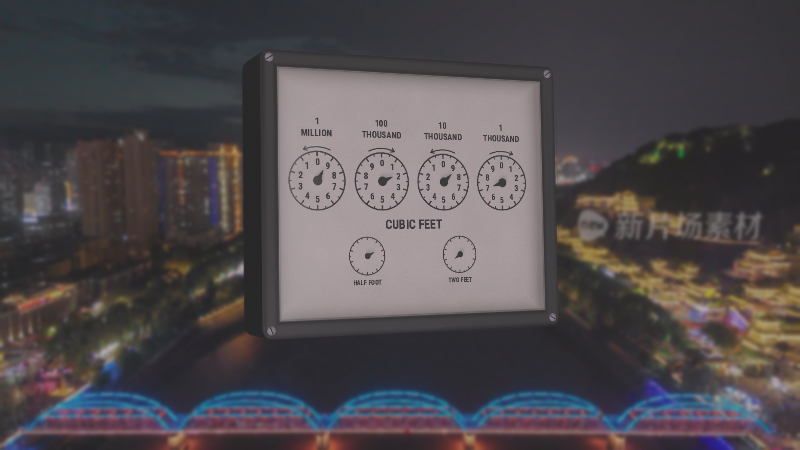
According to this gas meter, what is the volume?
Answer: 918700 ft³
